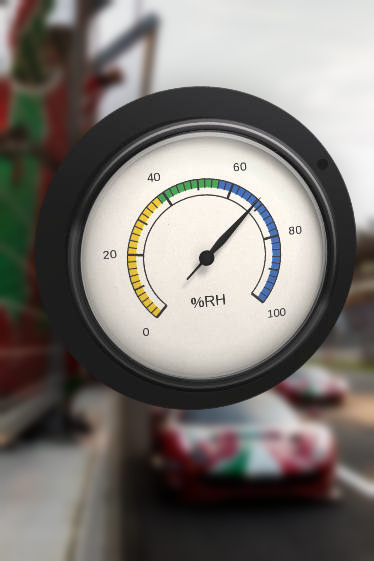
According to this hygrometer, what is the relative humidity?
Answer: 68 %
